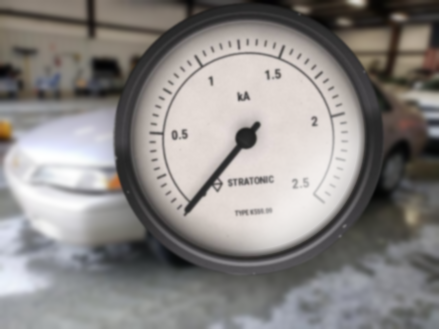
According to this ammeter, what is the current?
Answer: 0 kA
